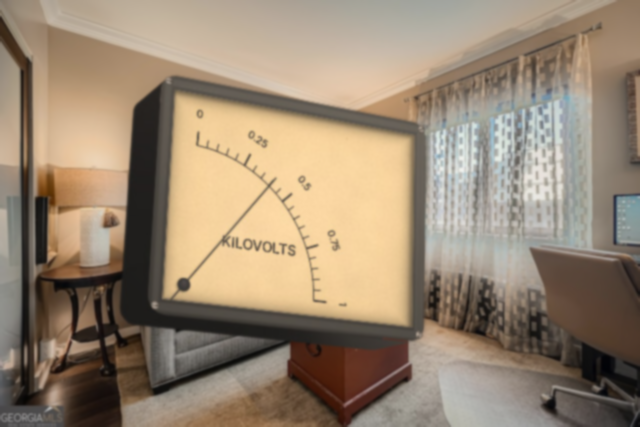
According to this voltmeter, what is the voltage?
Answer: 0.4 kV
